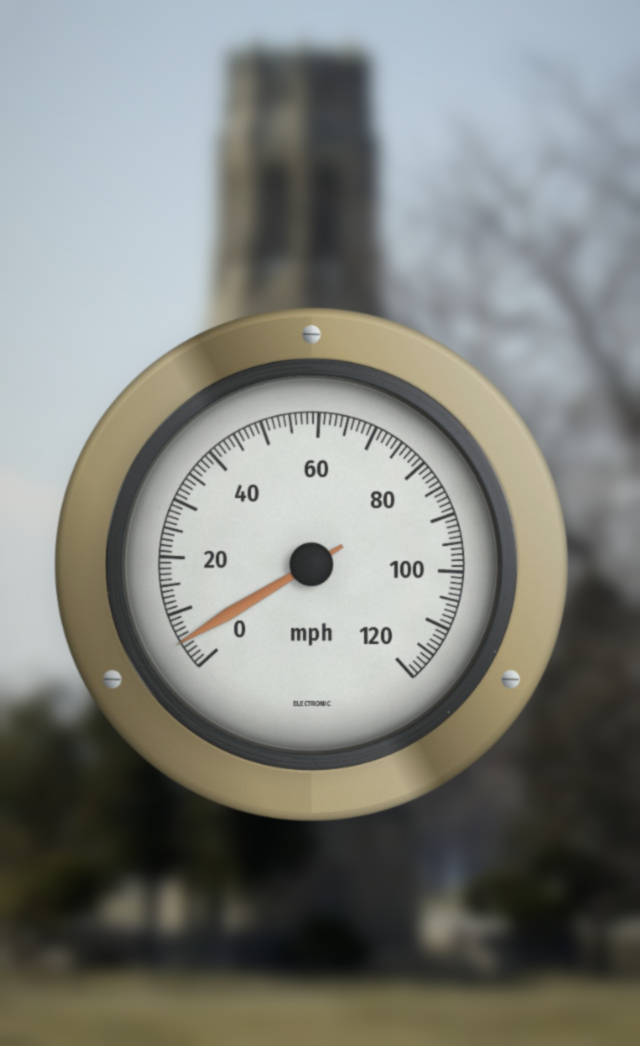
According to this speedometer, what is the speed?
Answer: 5 mph
